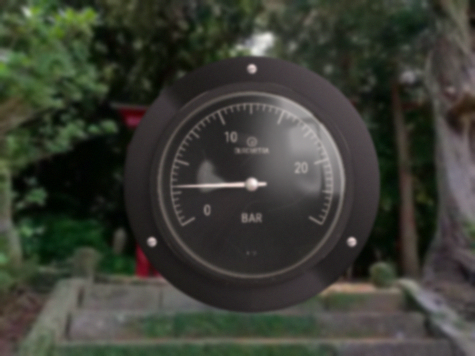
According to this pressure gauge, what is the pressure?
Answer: 3 bar
